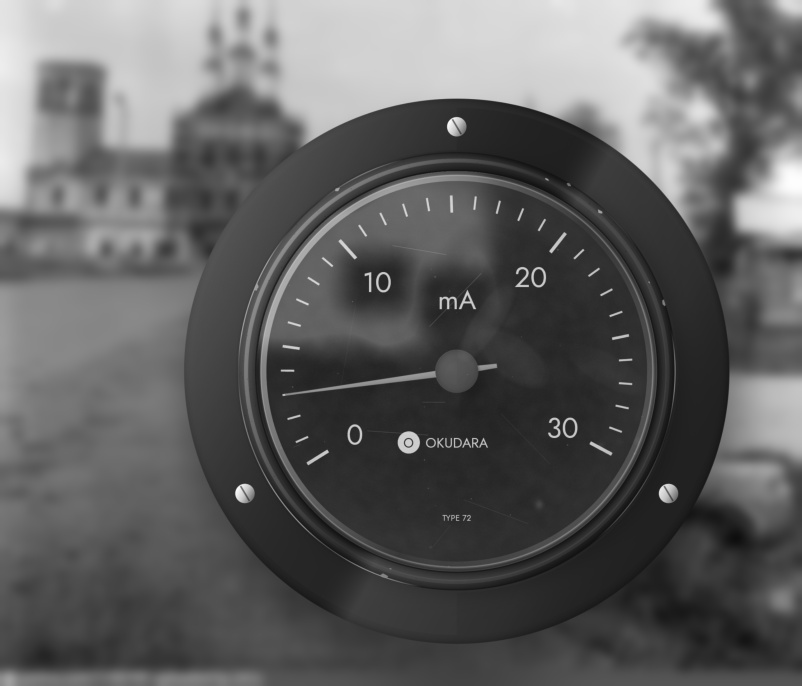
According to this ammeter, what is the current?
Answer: 3 mA
